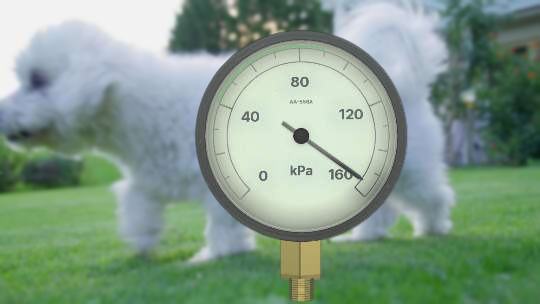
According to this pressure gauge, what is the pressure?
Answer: 155 kPa
